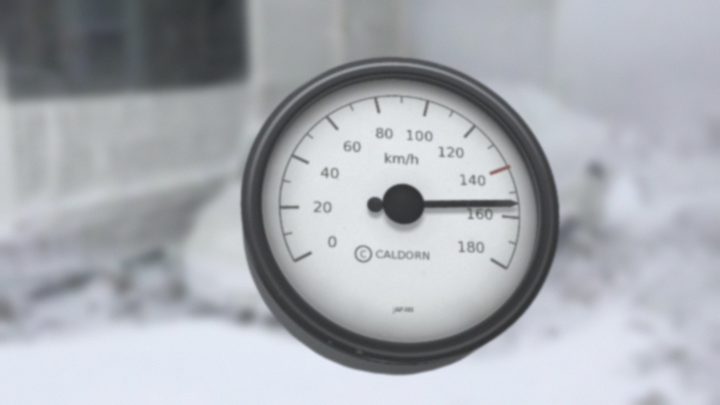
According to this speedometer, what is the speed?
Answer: 155 km/h
